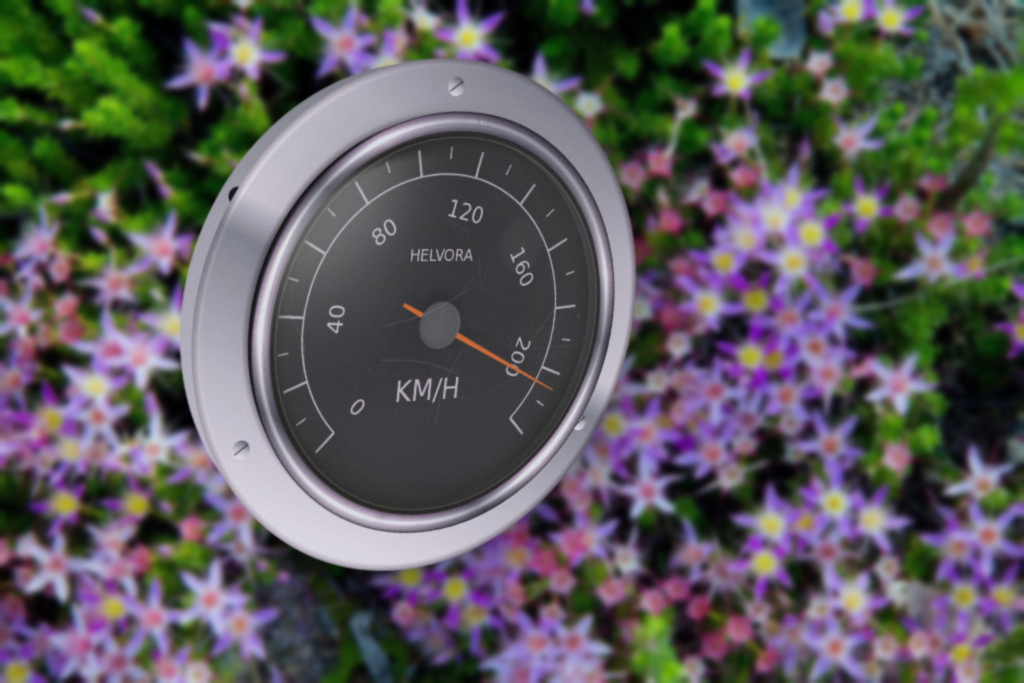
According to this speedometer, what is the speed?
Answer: 205 km/h
